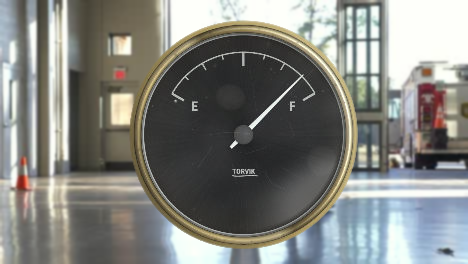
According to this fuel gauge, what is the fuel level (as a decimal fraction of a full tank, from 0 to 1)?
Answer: 0.875
